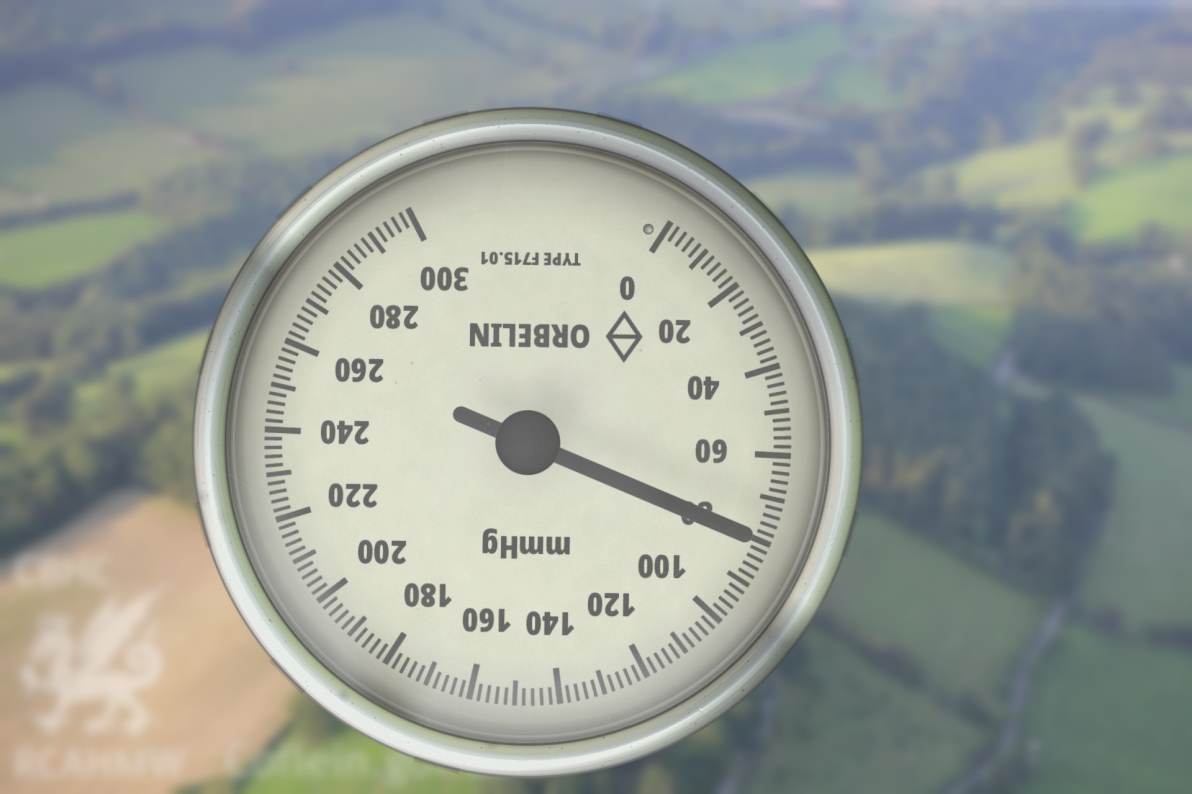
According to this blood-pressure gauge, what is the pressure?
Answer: 80 mmHg
